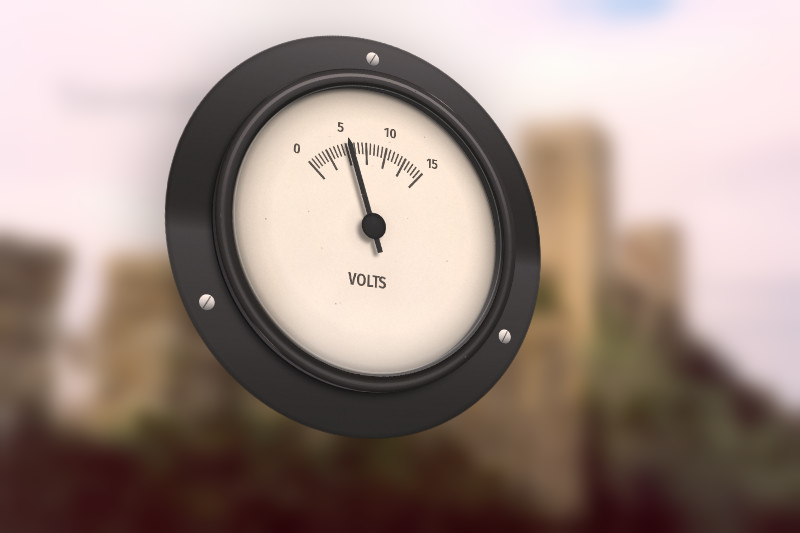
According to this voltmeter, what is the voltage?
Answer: 5 V
